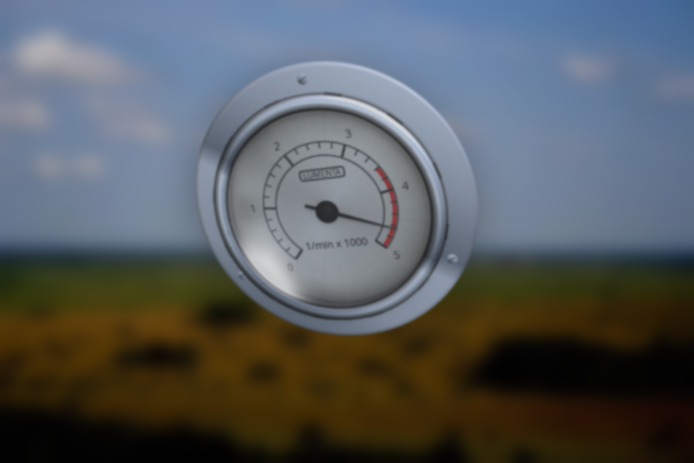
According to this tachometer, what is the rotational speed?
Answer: 4600 rpm
